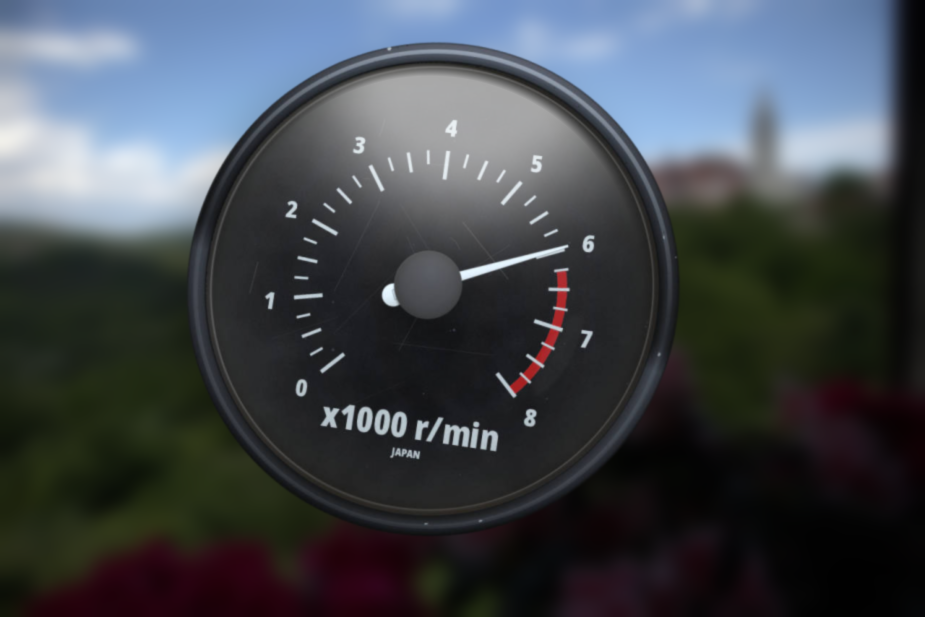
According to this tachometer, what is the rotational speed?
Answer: 6000 rpm
